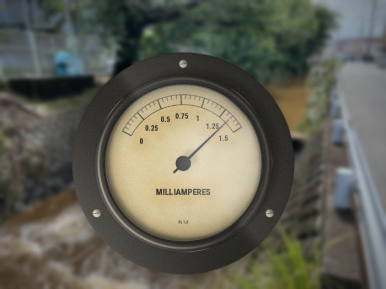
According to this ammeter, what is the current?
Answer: 1.35 mA
